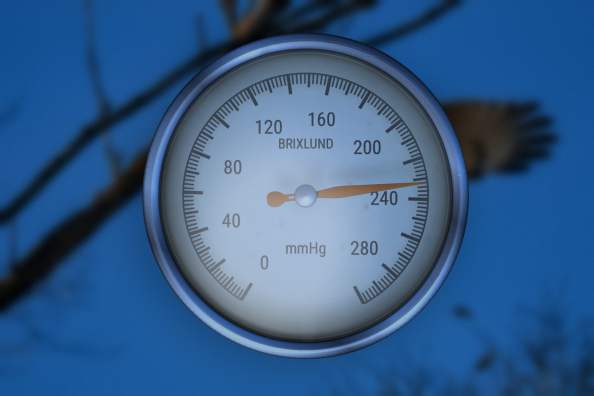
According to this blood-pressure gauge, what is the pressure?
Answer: 232 mmHg
